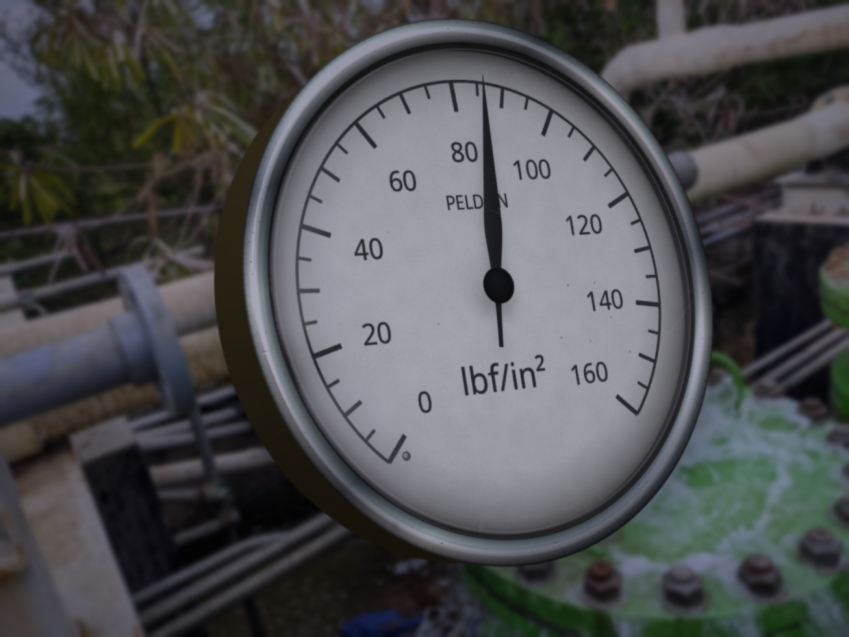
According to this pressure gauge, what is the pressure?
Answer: 85 psi
